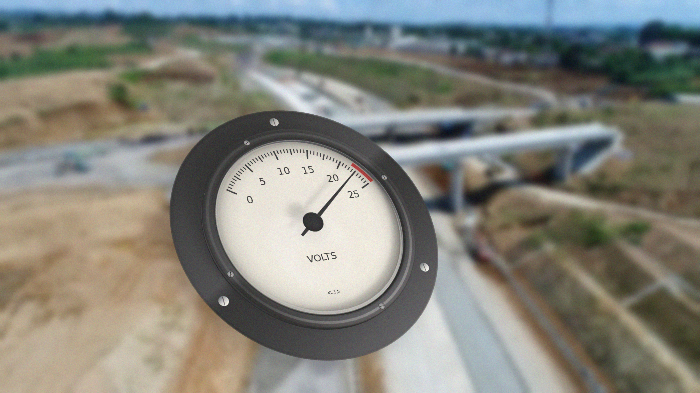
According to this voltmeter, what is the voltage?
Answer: 22.5 V
